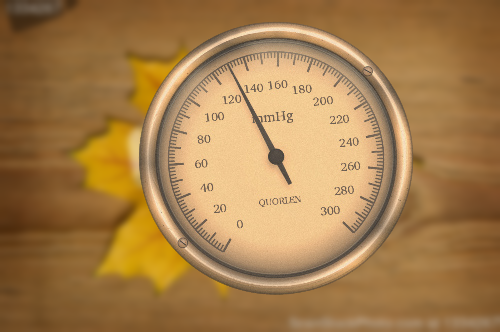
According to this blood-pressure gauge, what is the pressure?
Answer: 130 mmHg
